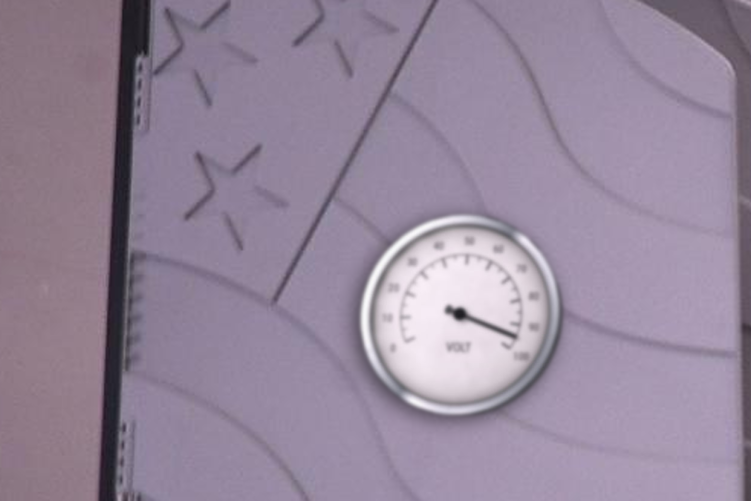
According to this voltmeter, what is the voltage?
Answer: 95 V
